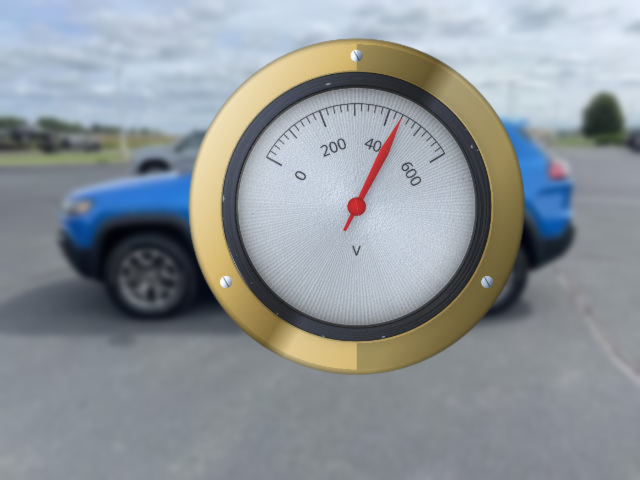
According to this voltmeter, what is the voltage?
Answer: 440 V
